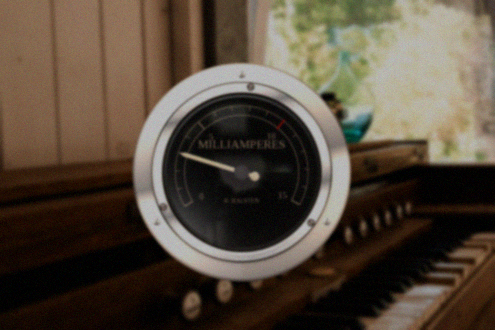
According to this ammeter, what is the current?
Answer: 3 mA
